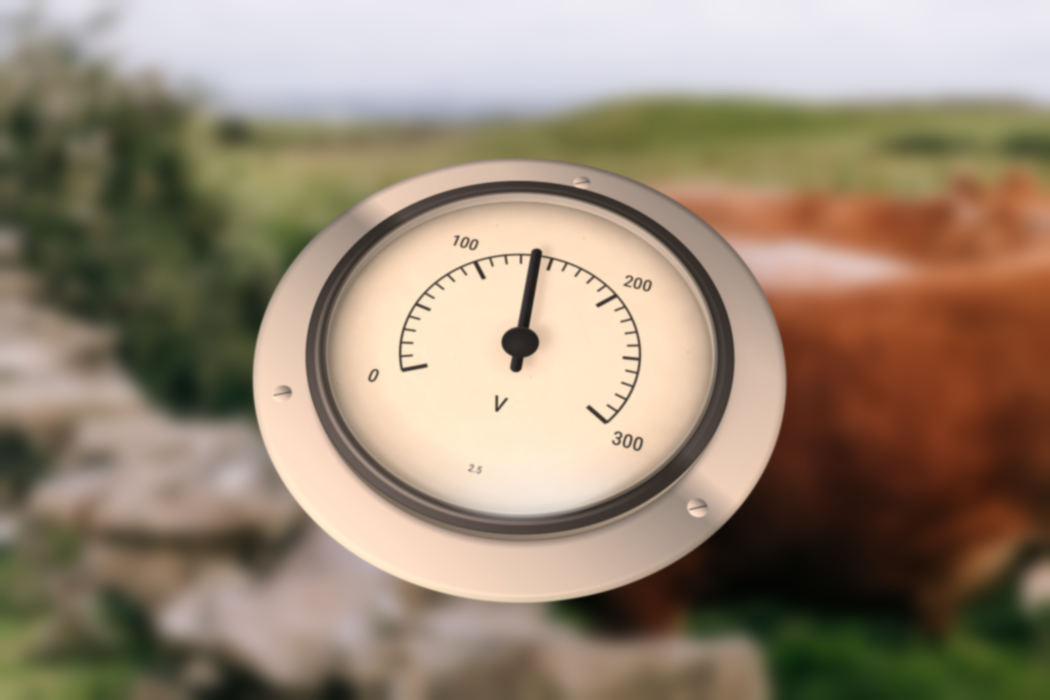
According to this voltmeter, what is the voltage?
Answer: 140 V
